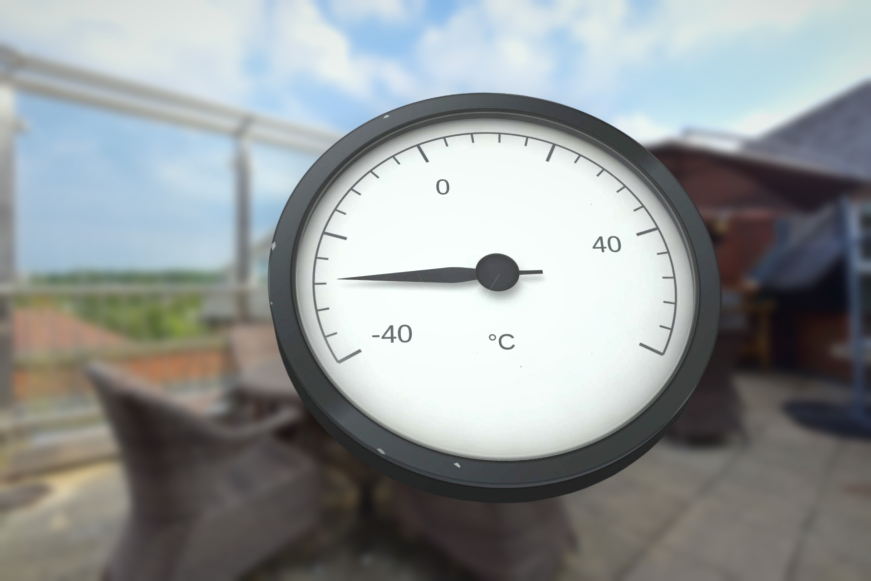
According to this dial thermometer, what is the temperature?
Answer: -28 °C
